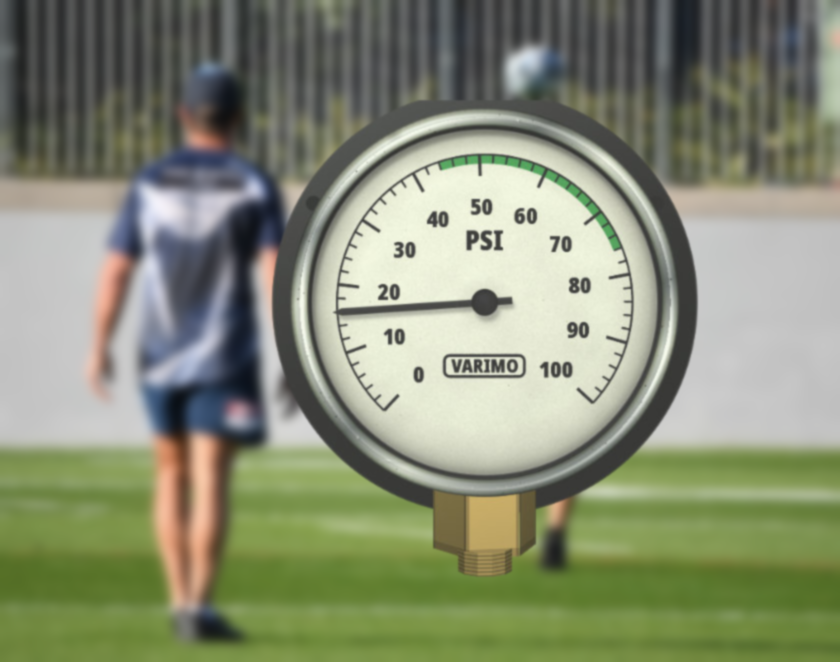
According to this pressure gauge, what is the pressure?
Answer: 16 psi
